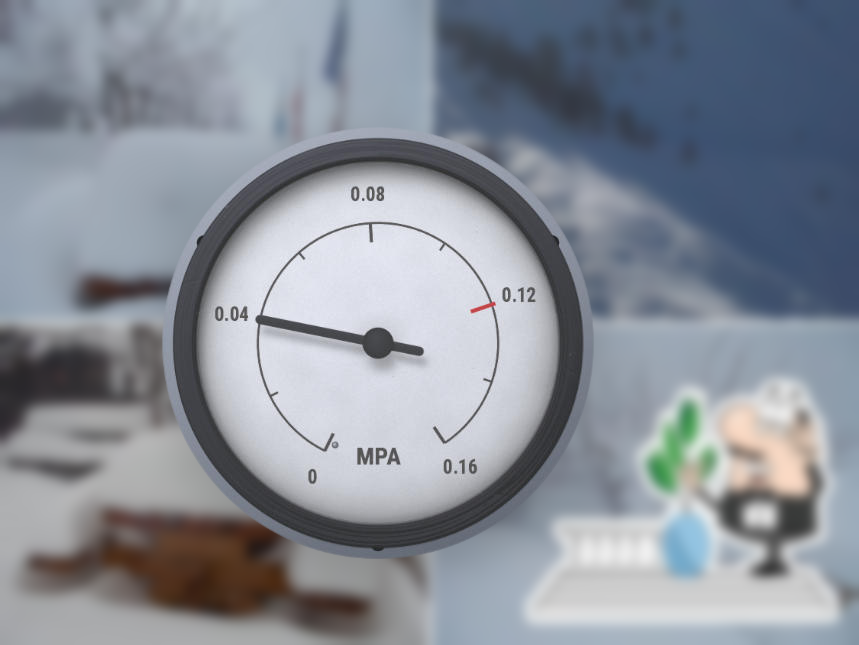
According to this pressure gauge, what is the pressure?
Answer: 0.04 MPa
